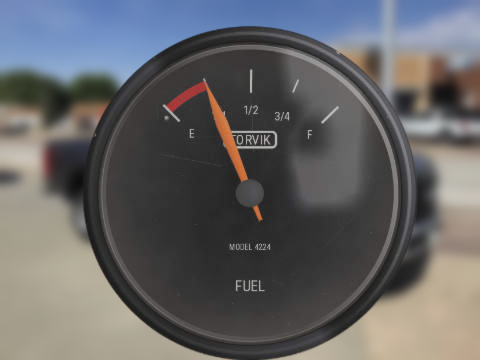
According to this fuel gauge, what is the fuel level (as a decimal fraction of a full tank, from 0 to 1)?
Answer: 0.25
